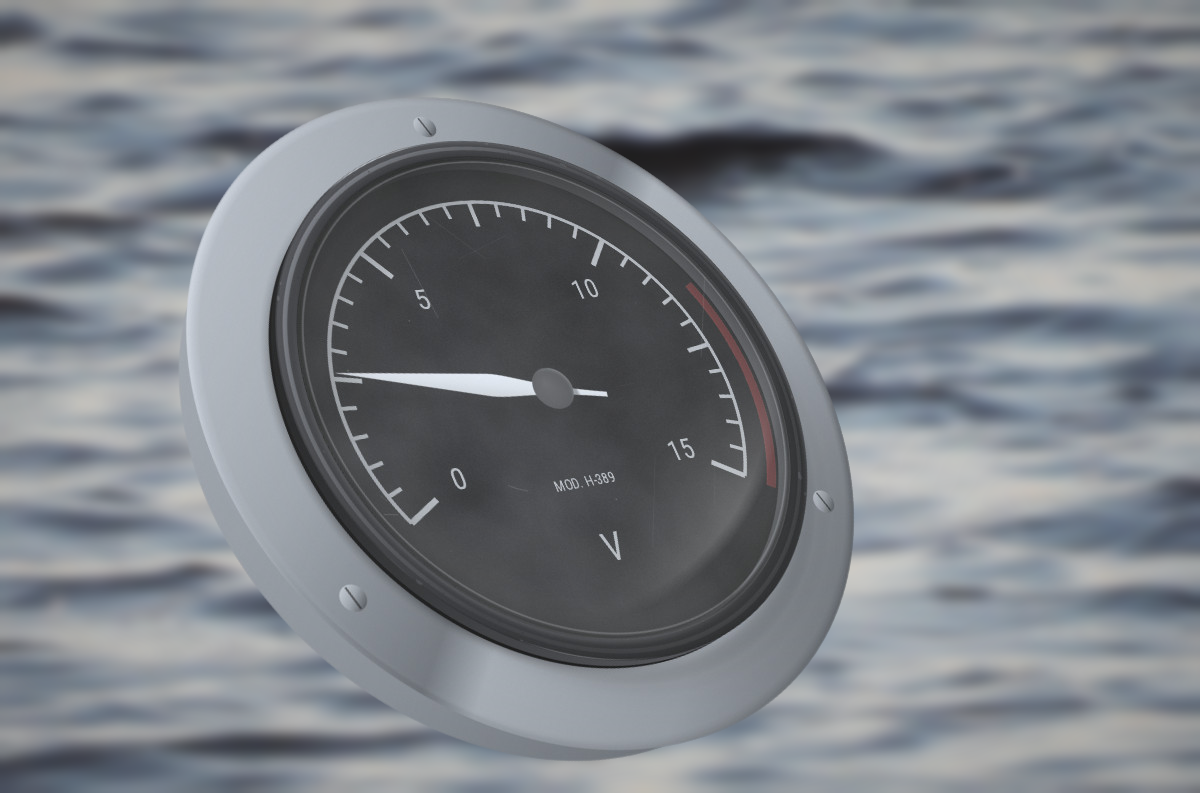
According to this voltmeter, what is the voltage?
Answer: 2.5 V
